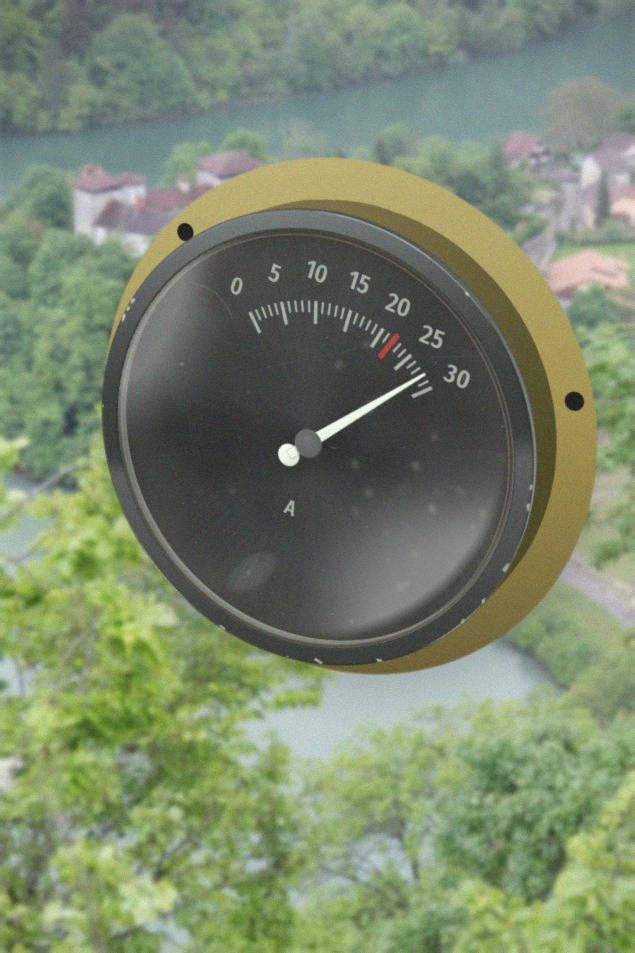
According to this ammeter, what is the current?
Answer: 28 A
